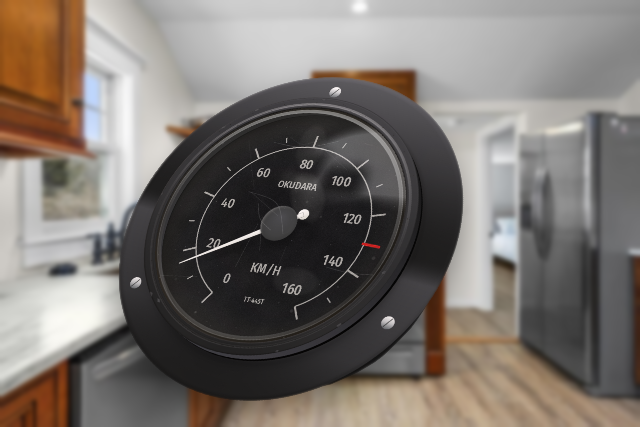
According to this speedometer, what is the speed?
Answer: 15 km/h
